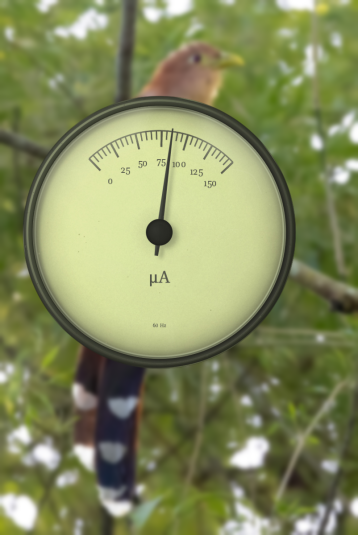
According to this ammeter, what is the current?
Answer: 85 µA
